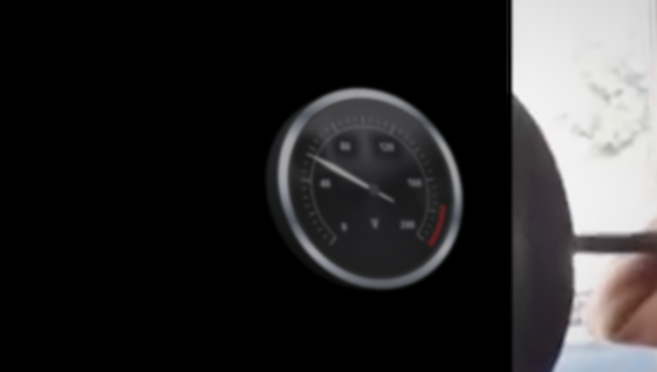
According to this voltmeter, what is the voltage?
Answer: 55 V
